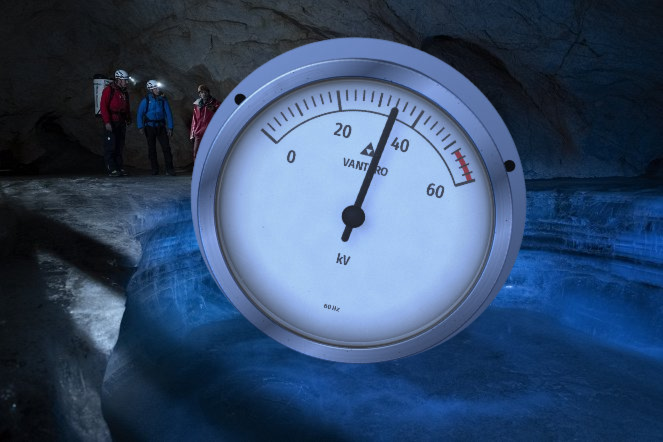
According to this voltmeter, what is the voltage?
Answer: 34 kV
